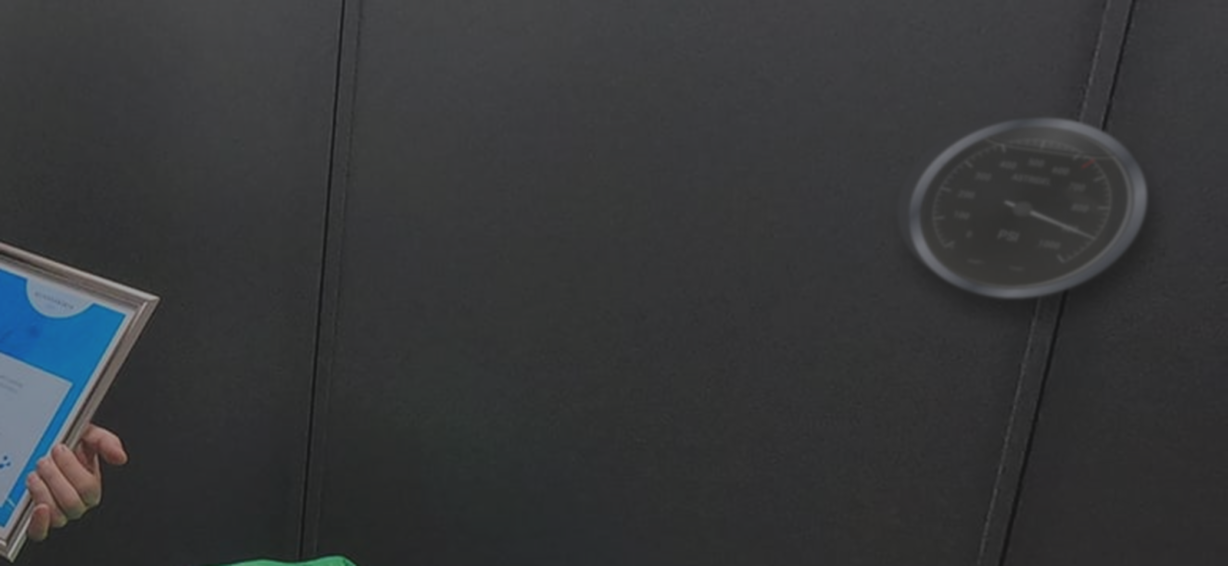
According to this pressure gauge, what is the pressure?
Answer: 900 psi
